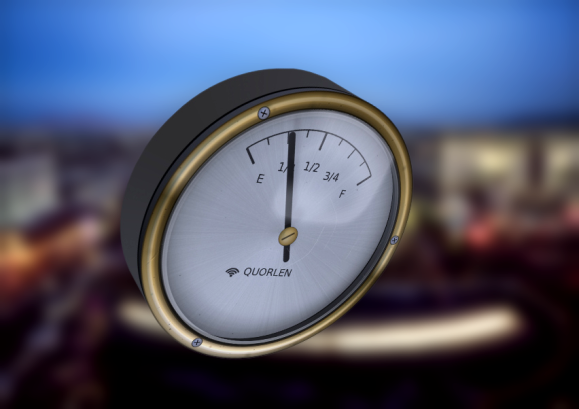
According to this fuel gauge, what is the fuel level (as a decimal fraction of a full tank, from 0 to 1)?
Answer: 0.25
